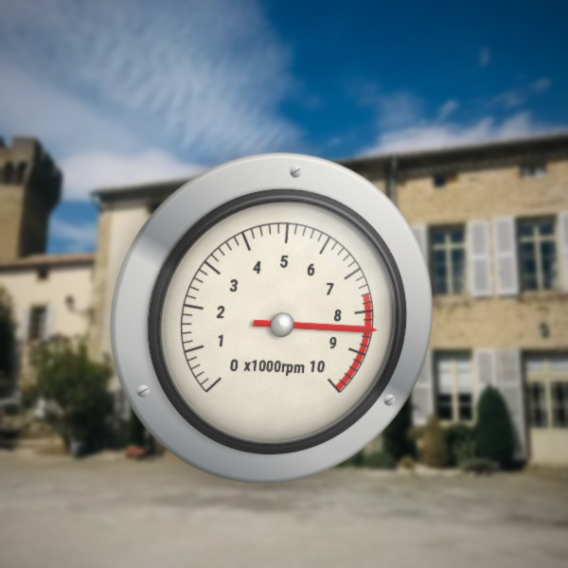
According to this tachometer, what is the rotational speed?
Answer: 8400 rpm
